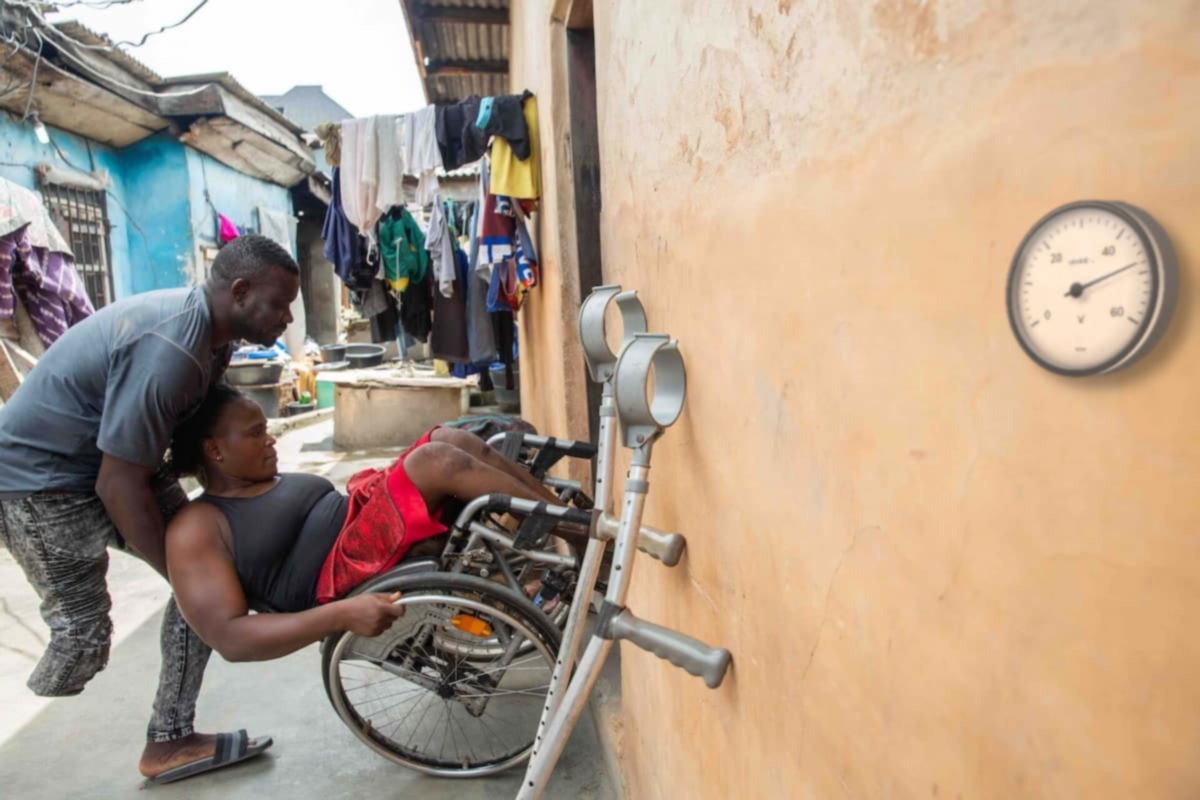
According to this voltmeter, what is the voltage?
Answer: 48 V
